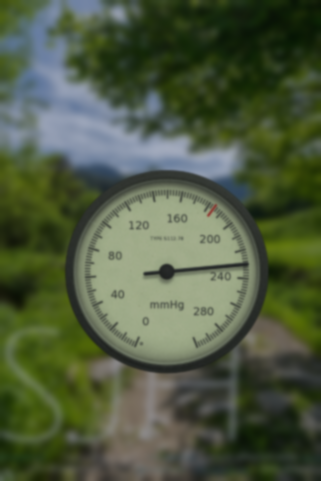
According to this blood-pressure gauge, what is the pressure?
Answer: 230 mmHg
